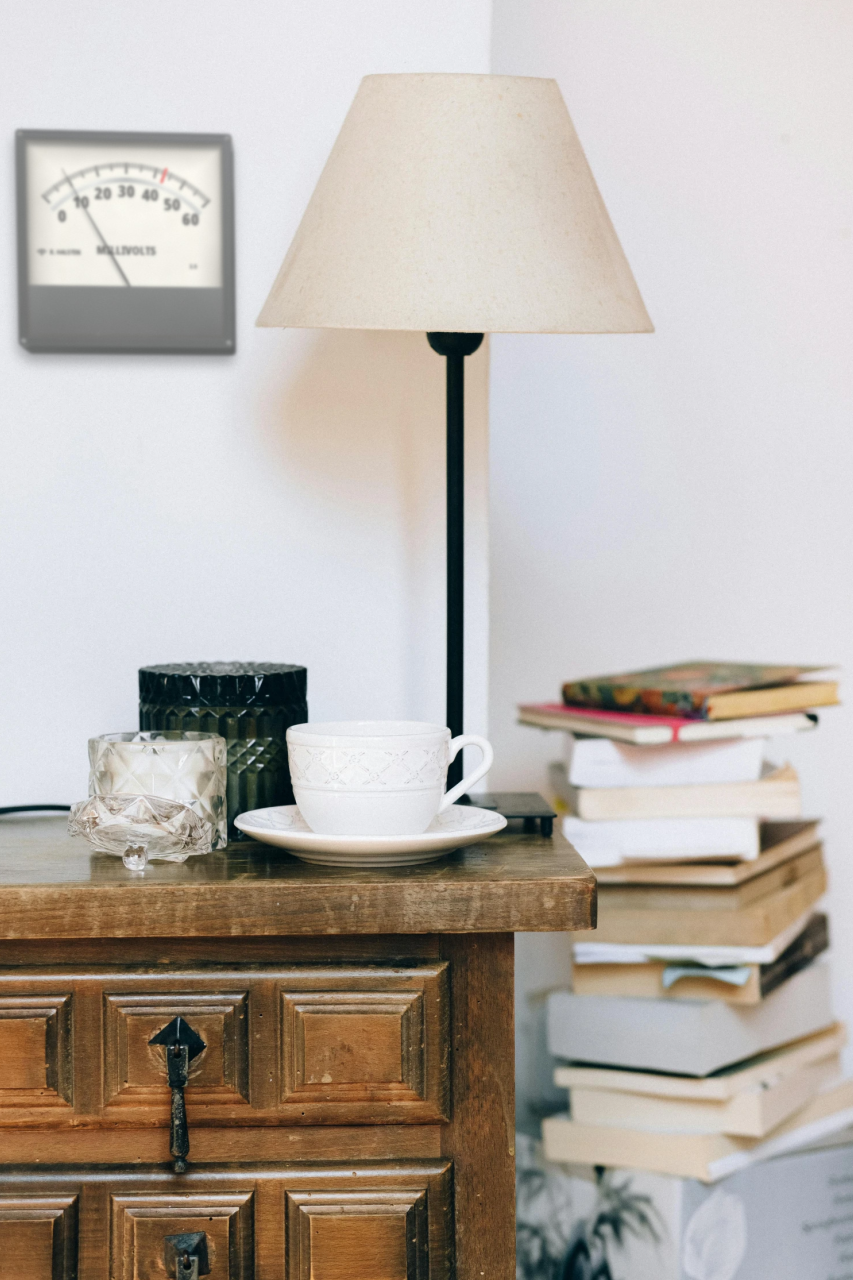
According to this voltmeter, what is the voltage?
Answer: 10 mV
